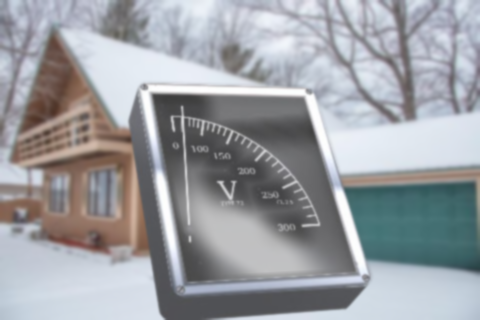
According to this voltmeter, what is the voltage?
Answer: 50 V
